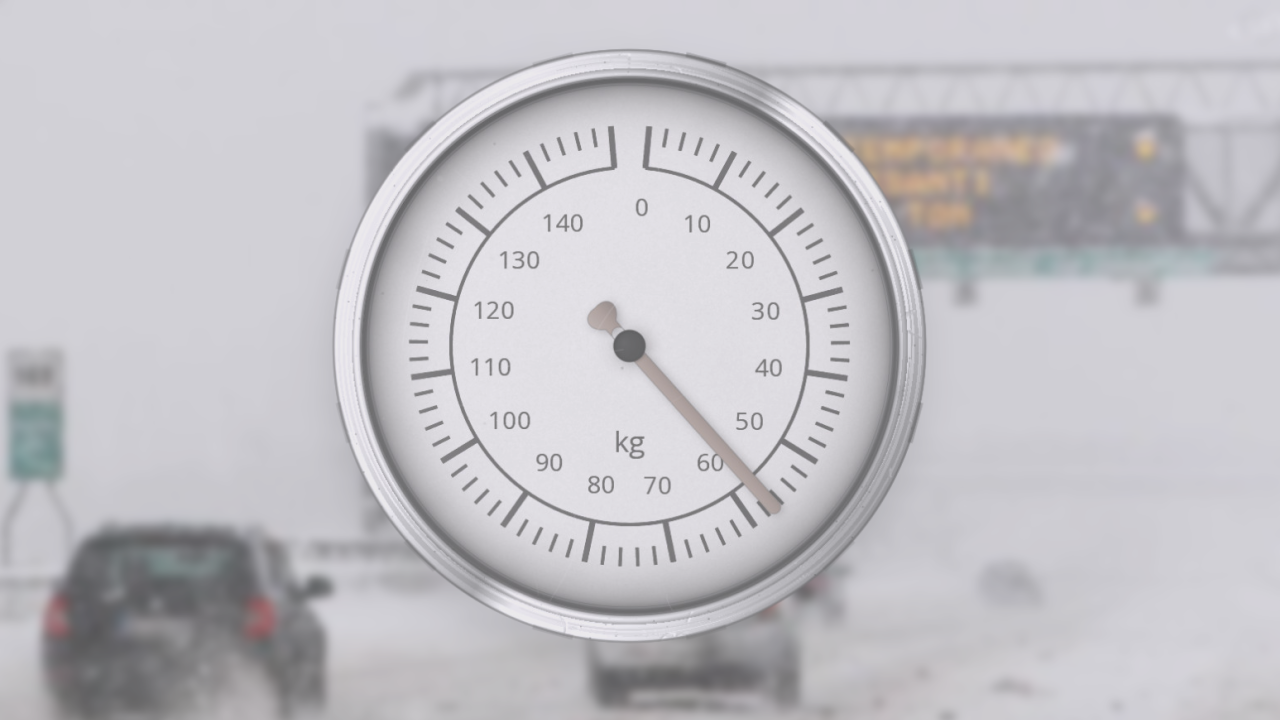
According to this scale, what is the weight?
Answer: 57 kg
